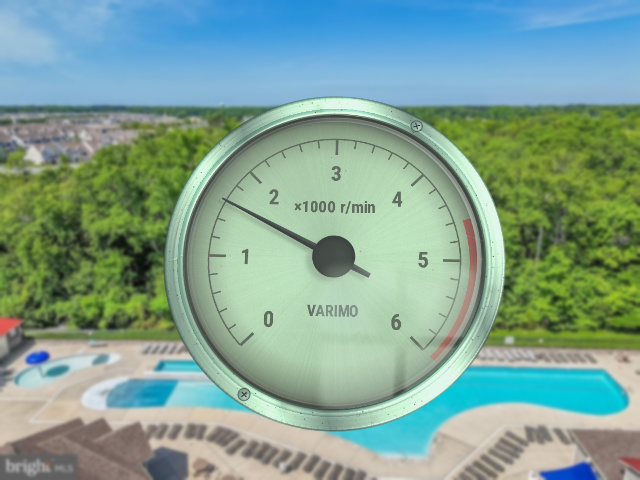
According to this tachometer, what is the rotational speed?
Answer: 1600 rpm
